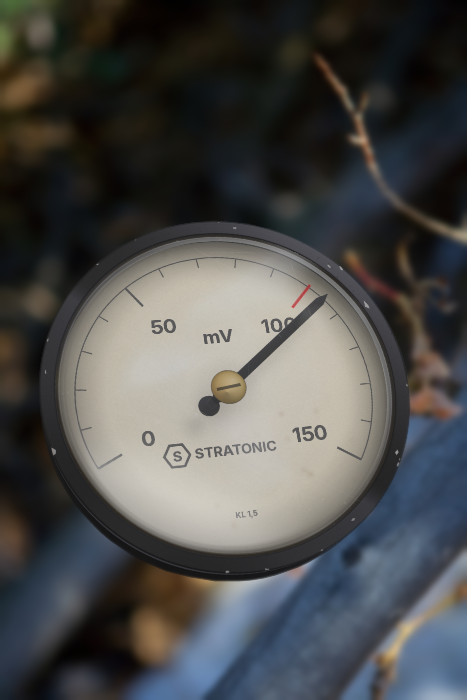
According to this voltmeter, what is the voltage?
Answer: 105 mV
